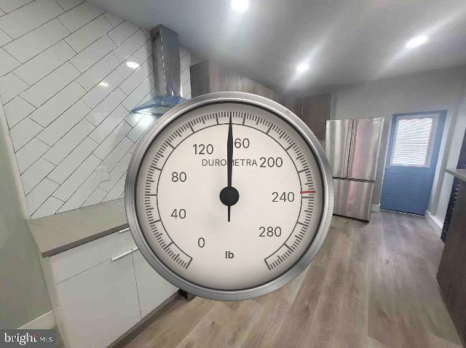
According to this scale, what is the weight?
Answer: 150 lb
